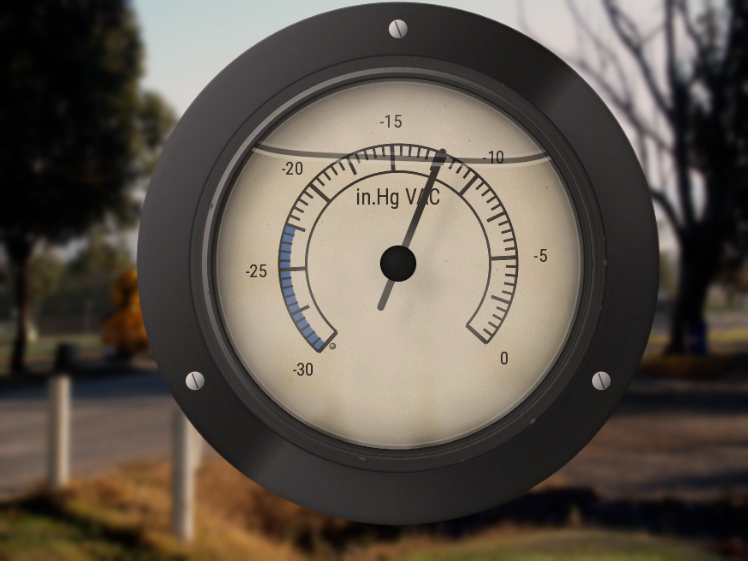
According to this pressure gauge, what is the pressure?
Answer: -12.25 inHg
